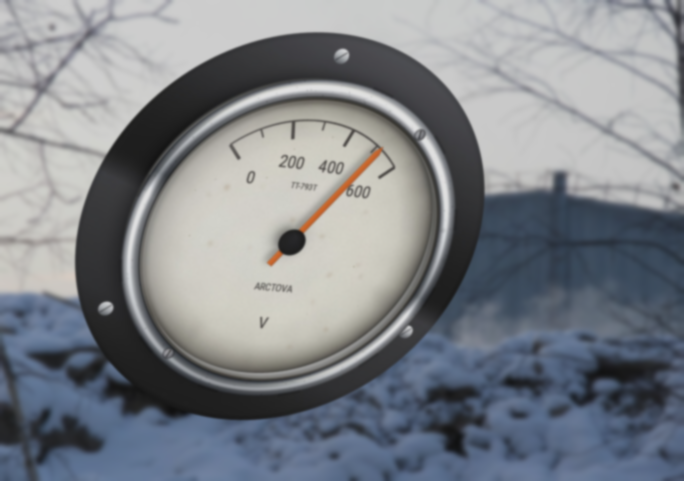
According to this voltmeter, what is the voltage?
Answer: 500 V
